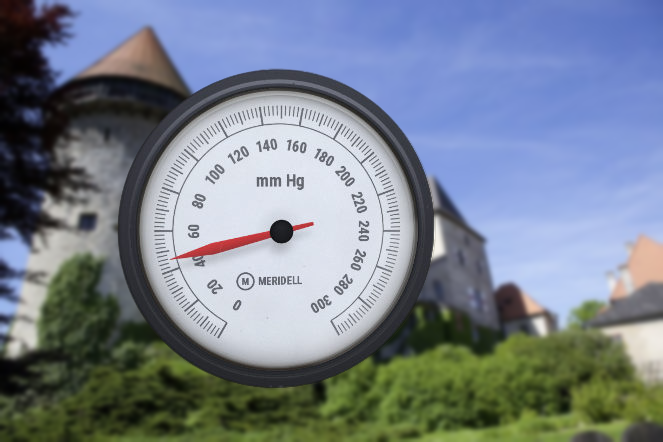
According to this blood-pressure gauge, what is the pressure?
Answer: 46 mmHg
